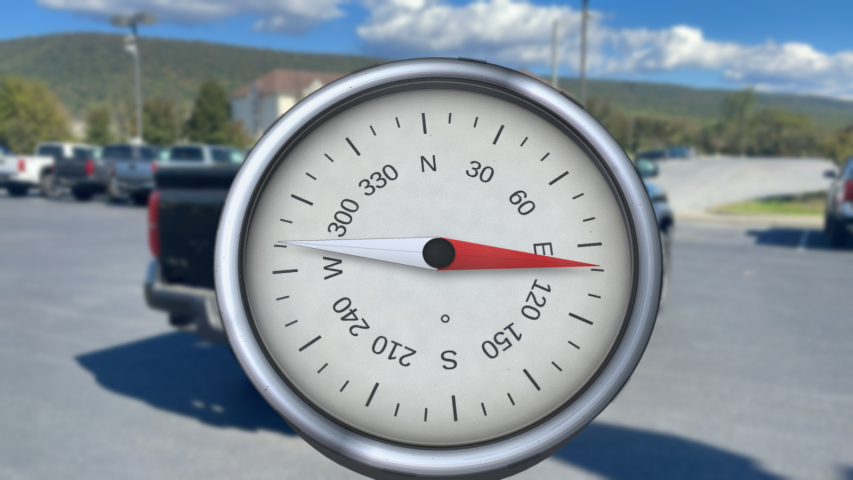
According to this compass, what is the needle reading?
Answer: 100 °
